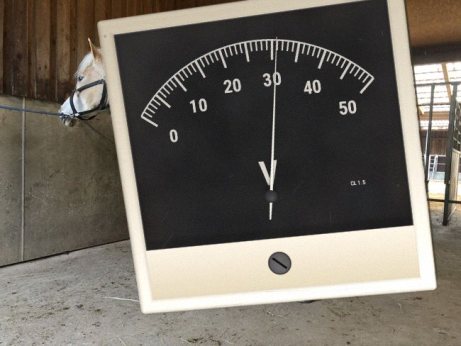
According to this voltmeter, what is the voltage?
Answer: 31 V
